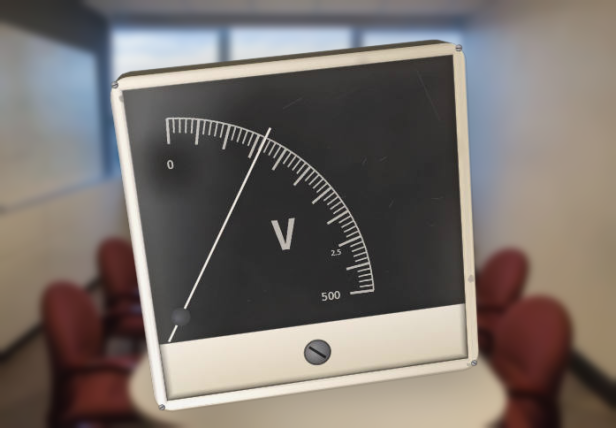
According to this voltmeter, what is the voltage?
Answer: 160 V
